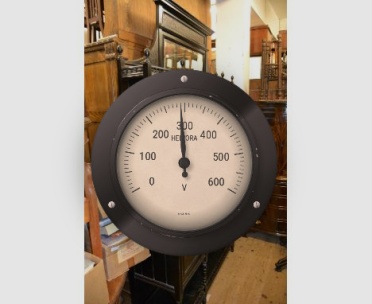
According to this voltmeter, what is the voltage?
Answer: 290 V
